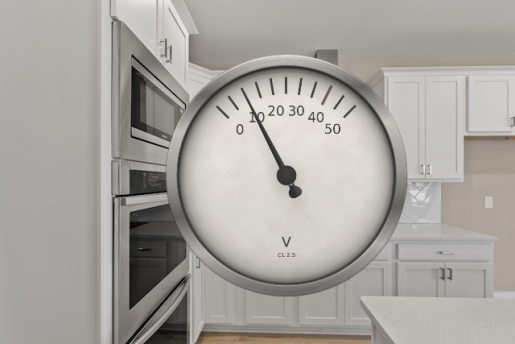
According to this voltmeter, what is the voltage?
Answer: 10 V
